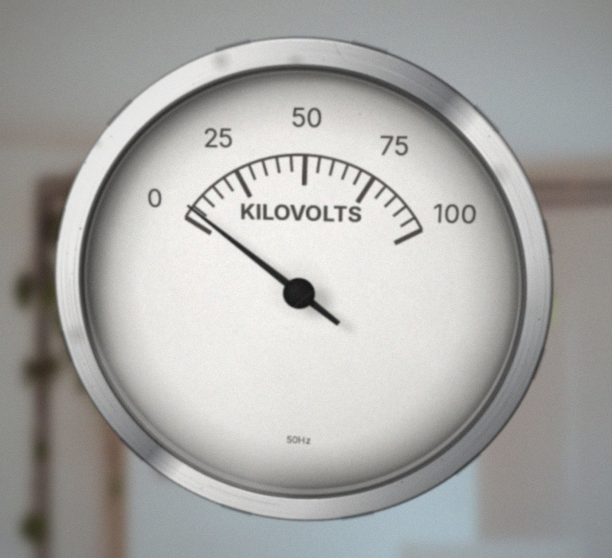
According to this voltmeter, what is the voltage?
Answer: 5 kV
